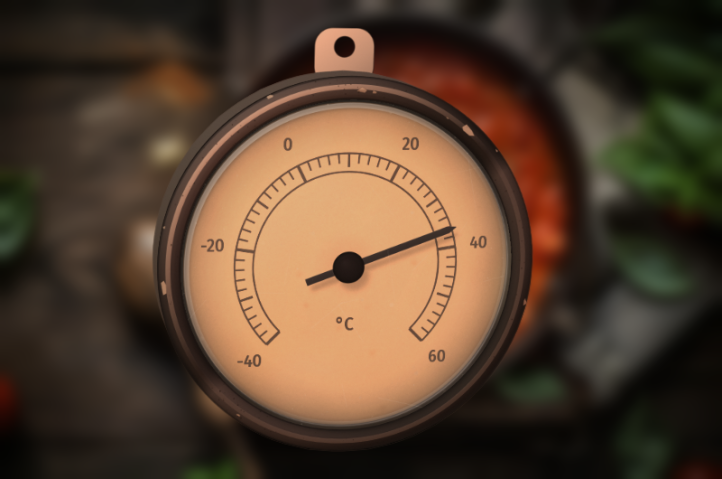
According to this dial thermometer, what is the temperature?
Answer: 36 °C
